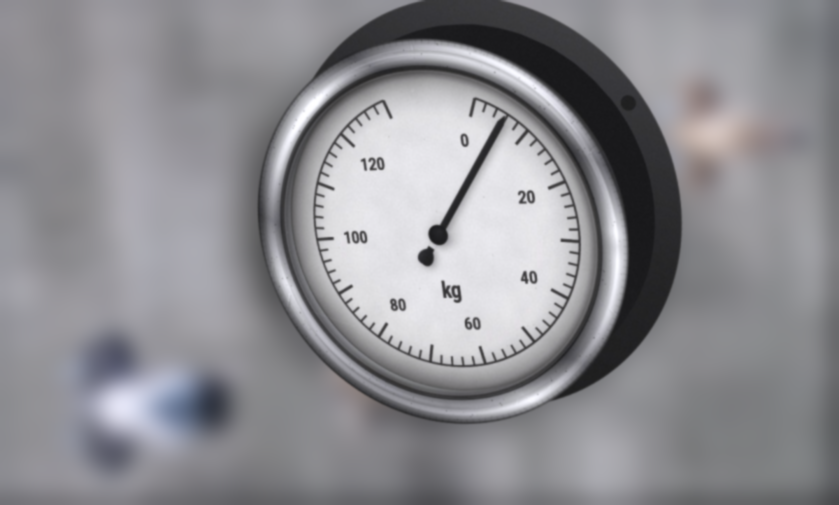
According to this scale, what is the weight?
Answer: 6 kg
